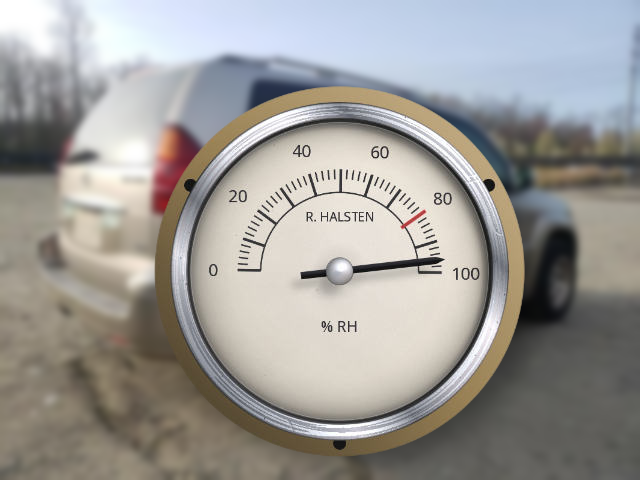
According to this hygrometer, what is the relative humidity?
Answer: 96 %
